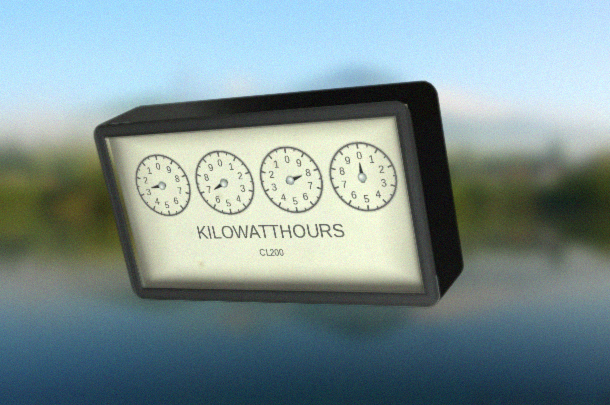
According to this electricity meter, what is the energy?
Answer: 2680 kWh
